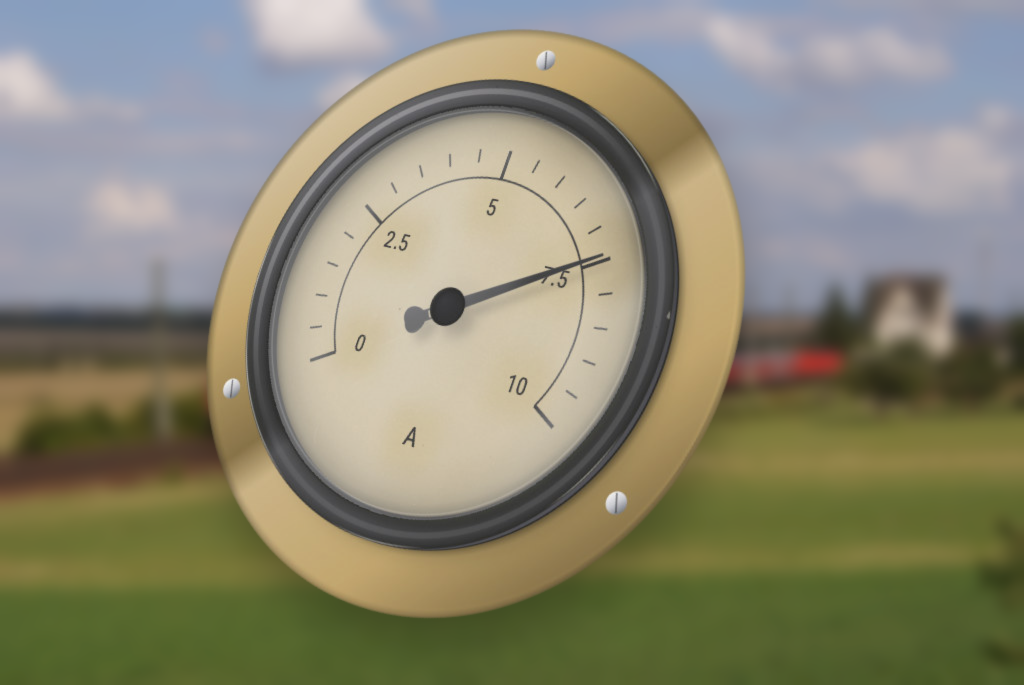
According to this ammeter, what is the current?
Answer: 7.5 A
